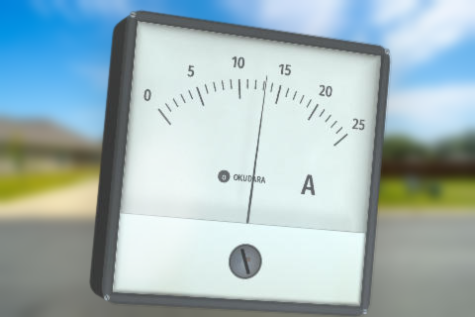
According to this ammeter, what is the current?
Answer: 13 A
